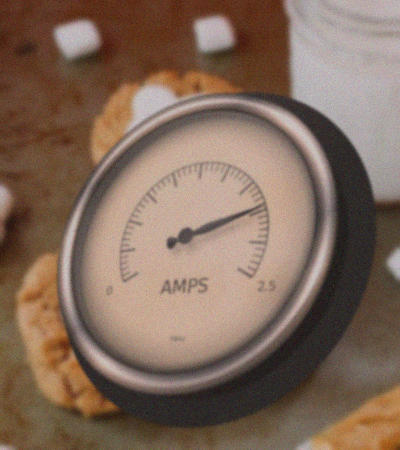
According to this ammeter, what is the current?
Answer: 2 A
